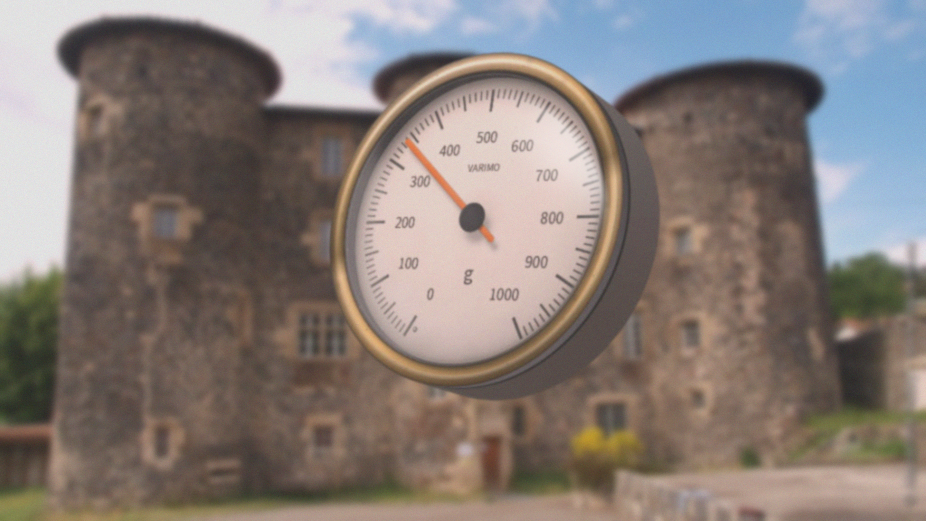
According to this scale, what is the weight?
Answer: 340 g
